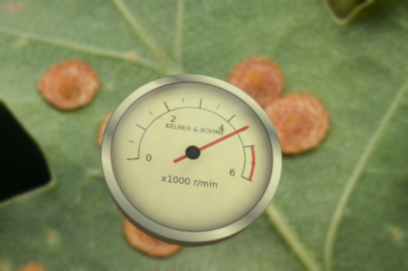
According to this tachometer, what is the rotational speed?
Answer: 4500 rpm
